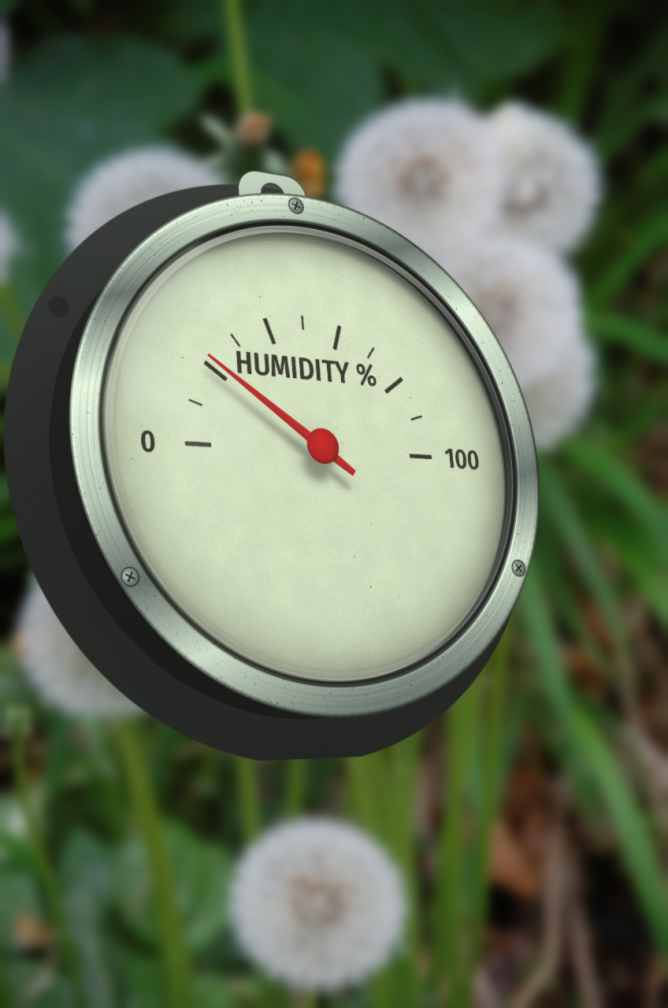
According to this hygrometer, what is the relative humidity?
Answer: 20 %
